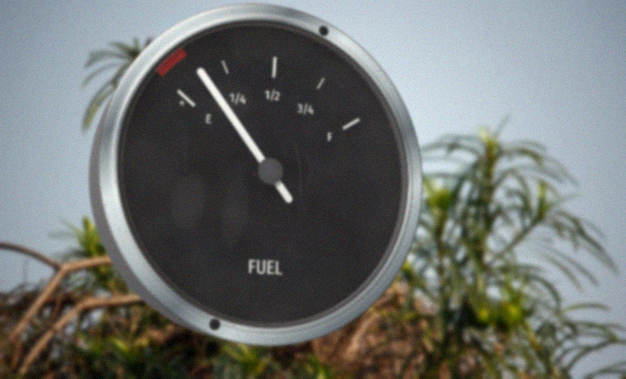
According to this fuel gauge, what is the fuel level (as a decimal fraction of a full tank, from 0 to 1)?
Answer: 0.125
